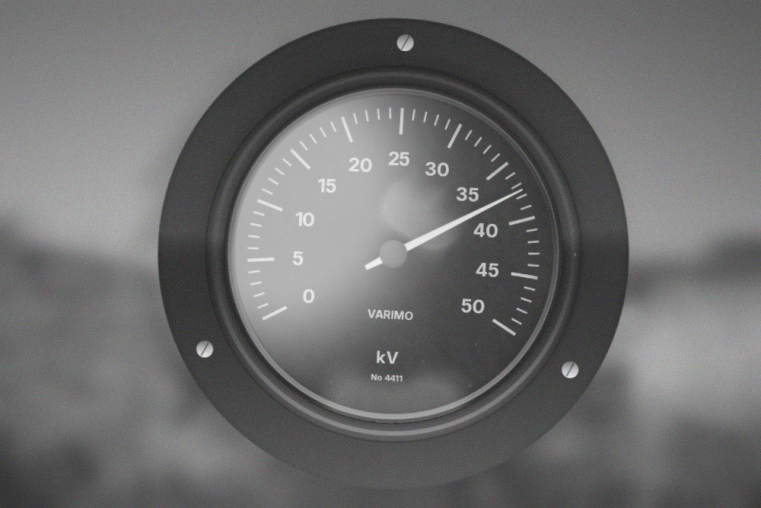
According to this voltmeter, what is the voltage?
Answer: 37.5 kV
